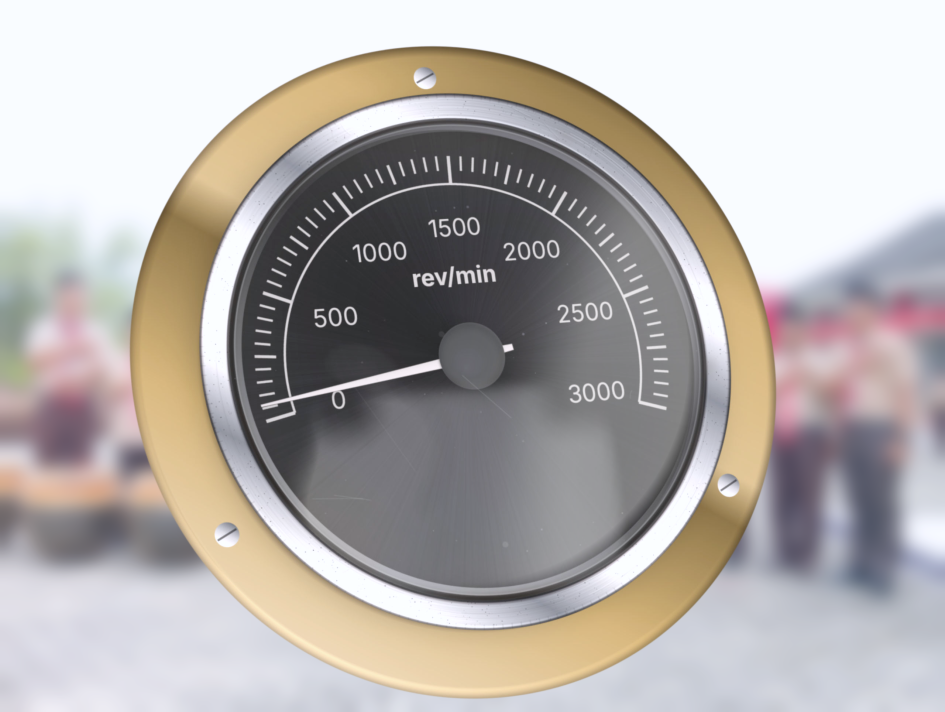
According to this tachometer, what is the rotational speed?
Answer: 50 rpm
